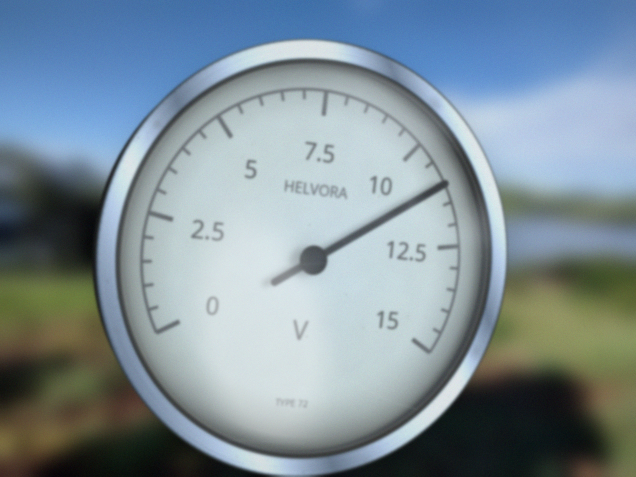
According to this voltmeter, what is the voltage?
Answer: 11 V
